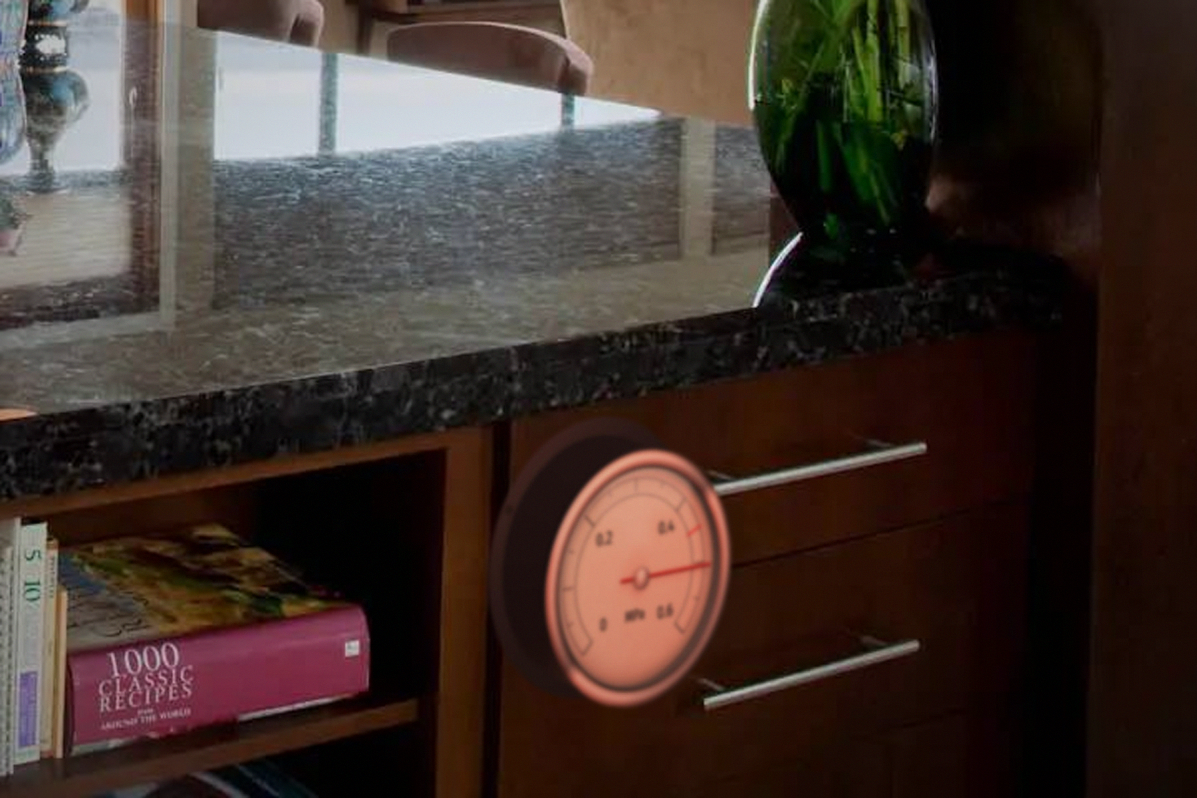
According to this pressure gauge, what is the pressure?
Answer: 0.5 MPa
